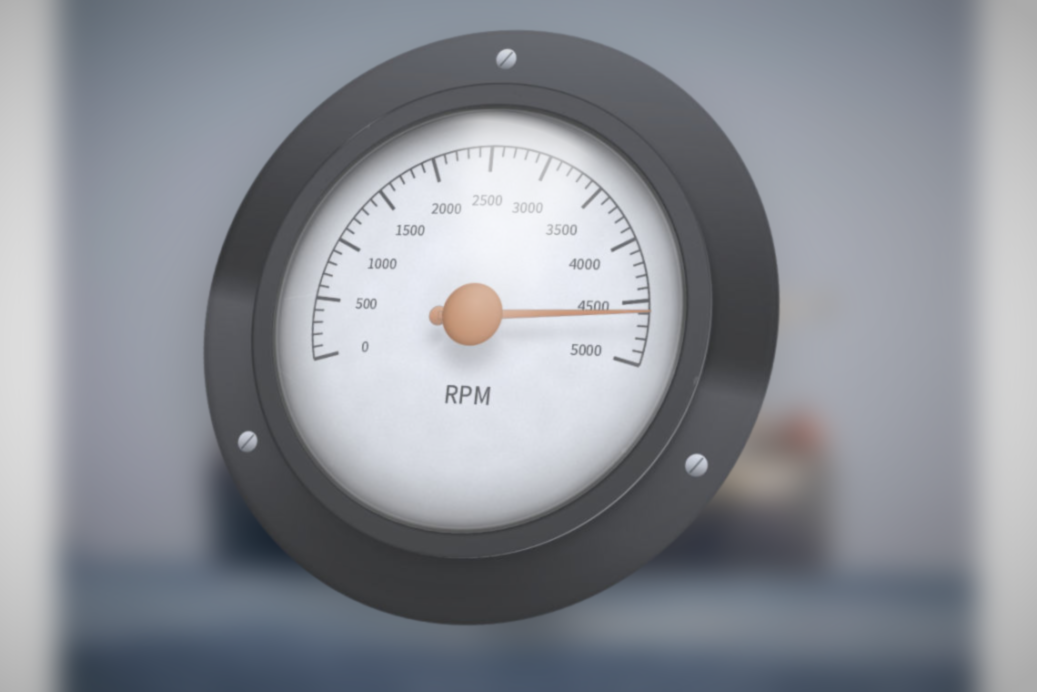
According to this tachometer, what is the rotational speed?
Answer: 4600 rpm
